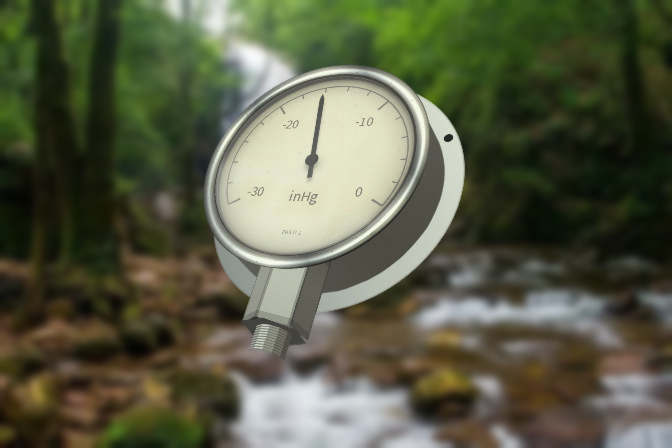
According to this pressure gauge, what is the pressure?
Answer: -16 inHg
